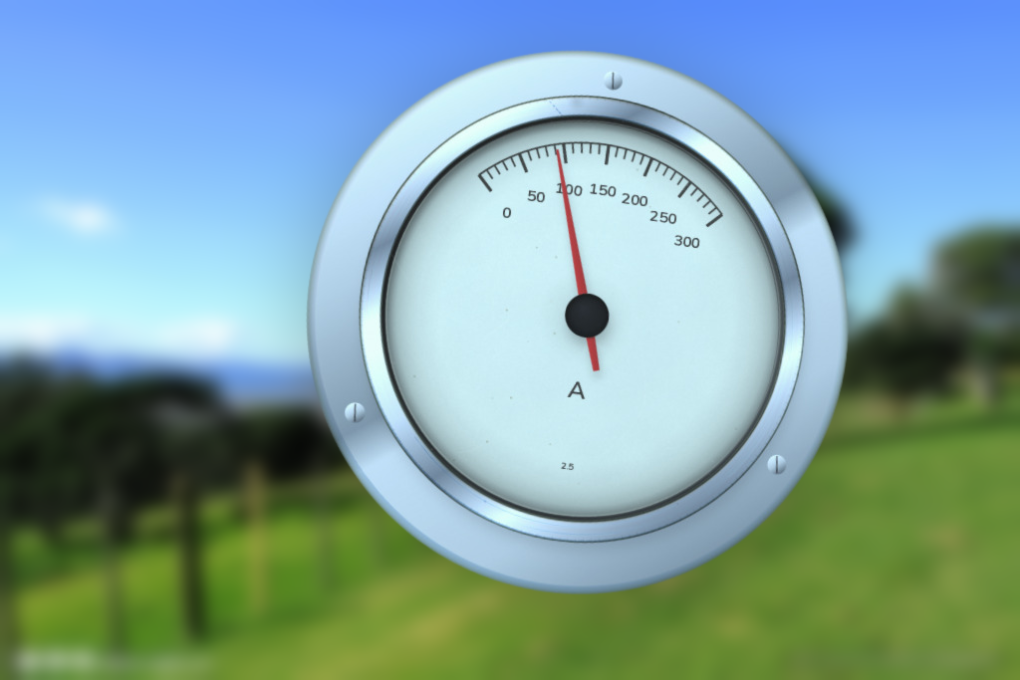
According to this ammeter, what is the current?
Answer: 90 A
